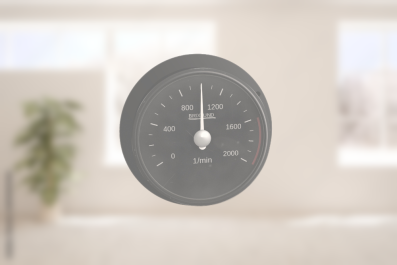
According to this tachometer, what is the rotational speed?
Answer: 1000 rpm
